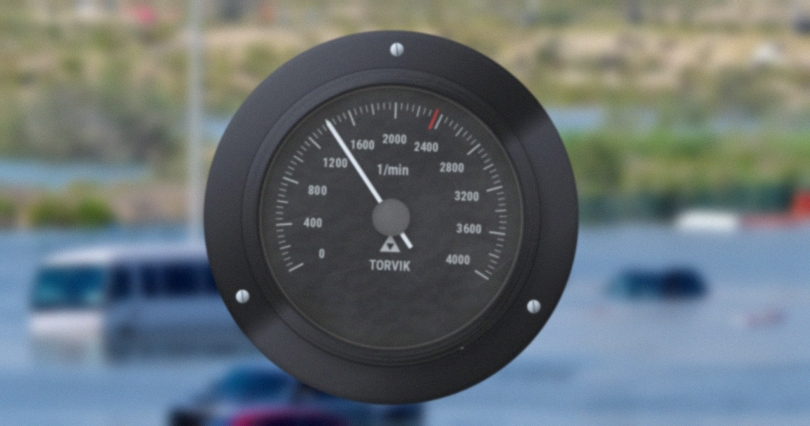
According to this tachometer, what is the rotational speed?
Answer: 1400 rpm
